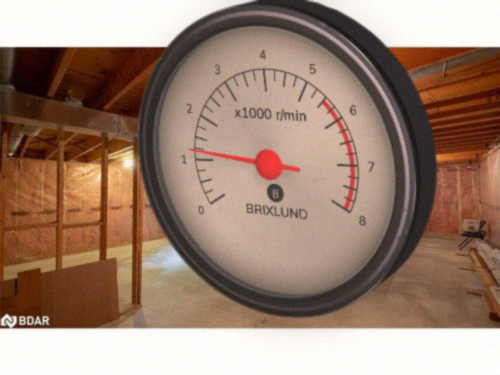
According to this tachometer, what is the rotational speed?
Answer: 1250 rpm
